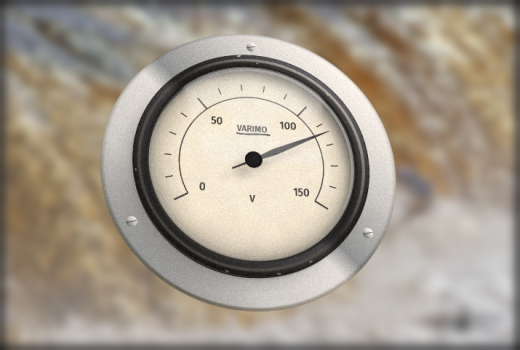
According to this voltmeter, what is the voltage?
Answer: 115 V
